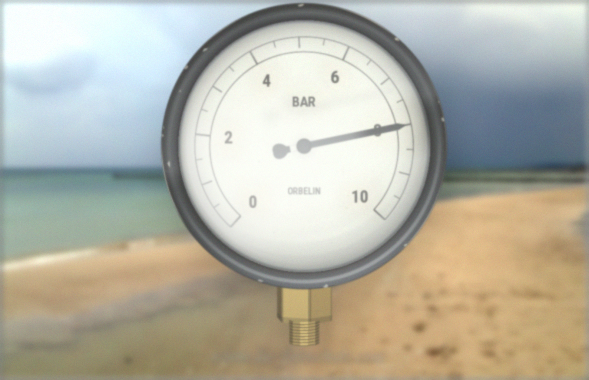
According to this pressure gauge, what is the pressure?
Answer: 8 bar
